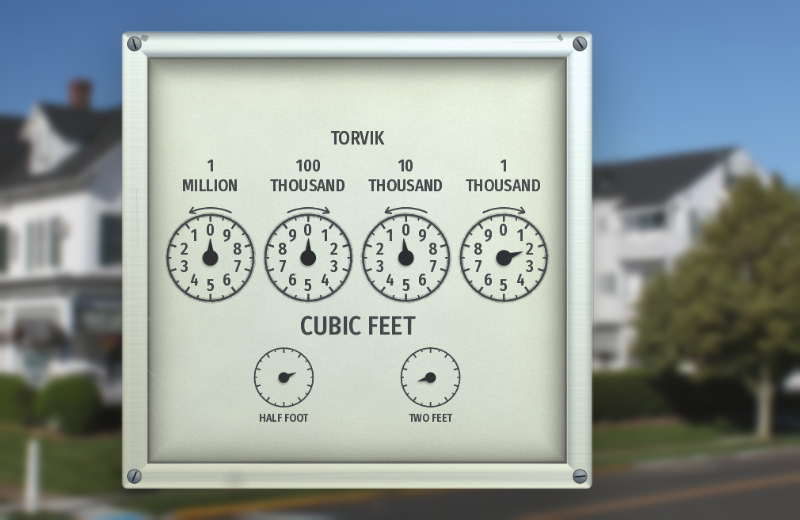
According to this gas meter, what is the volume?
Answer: 200 ft³
